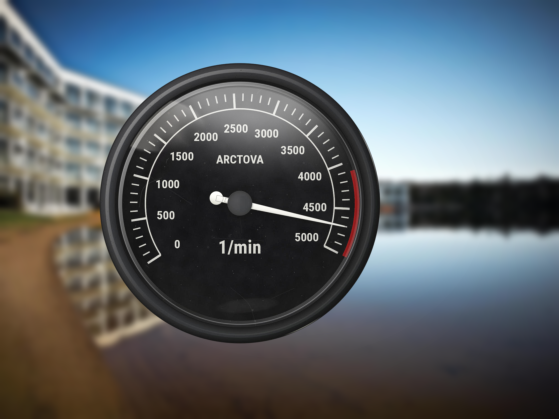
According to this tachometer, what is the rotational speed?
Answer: 4700 rpm
